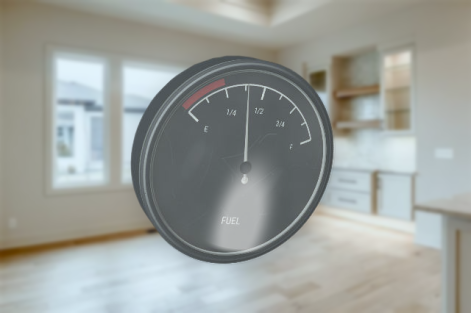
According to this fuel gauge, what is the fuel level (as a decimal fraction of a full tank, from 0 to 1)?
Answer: 0.375
